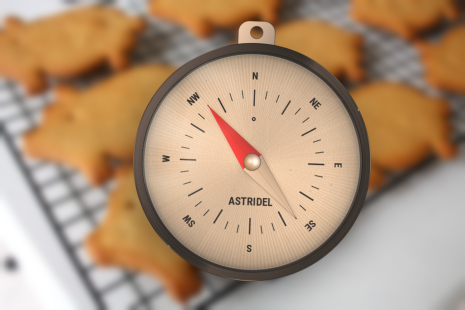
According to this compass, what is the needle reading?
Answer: 320 °
